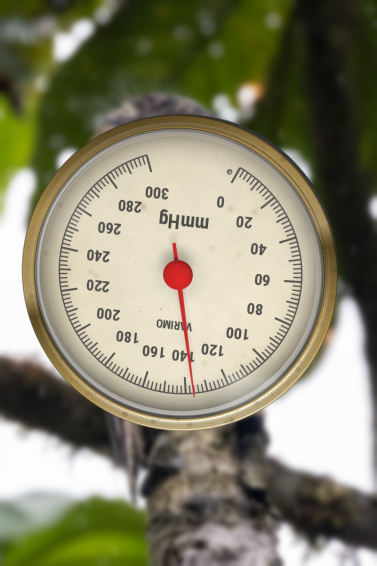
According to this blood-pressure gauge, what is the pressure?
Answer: 136 mmHg
